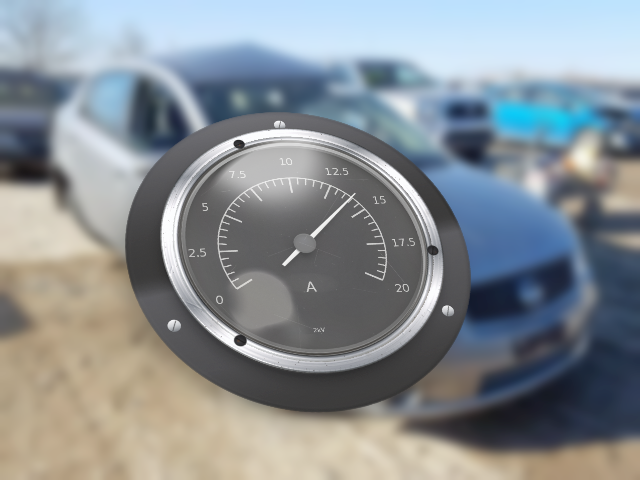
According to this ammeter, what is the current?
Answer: 14 A
